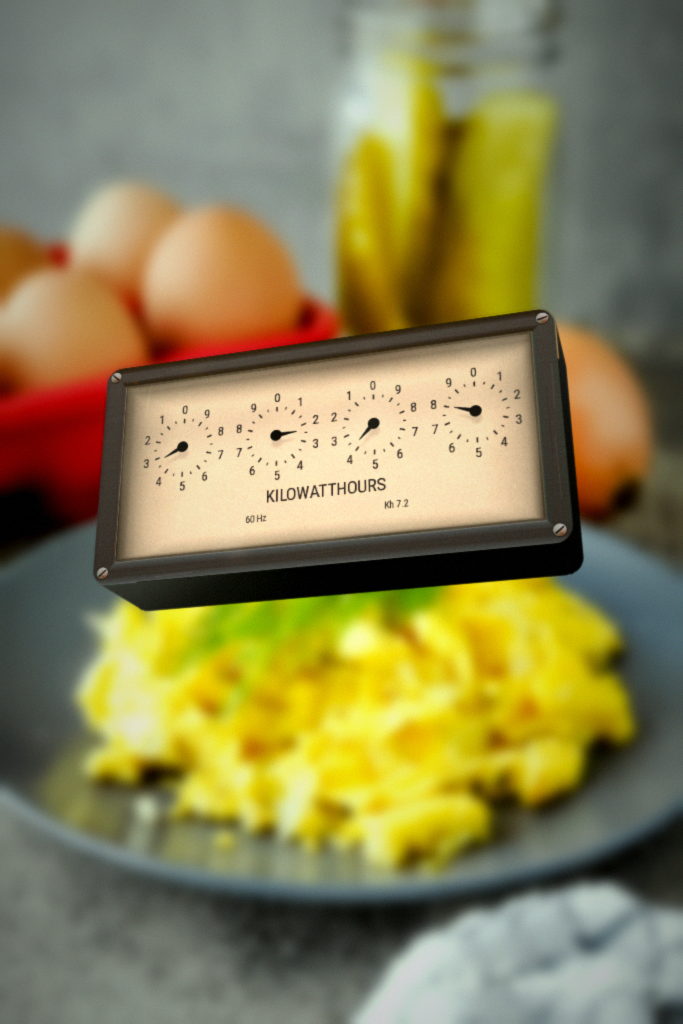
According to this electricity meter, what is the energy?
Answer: 3238 kWh
